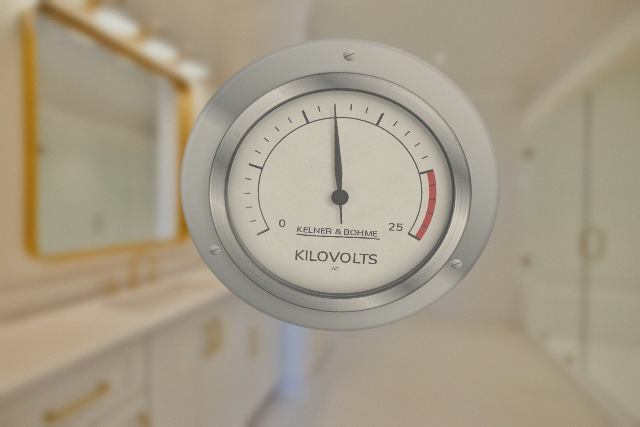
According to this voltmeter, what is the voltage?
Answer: 12 kV
